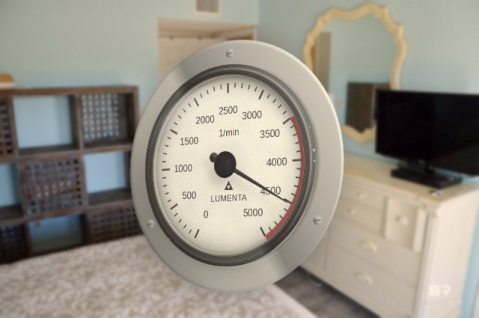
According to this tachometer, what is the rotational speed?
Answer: 4500 rpm
